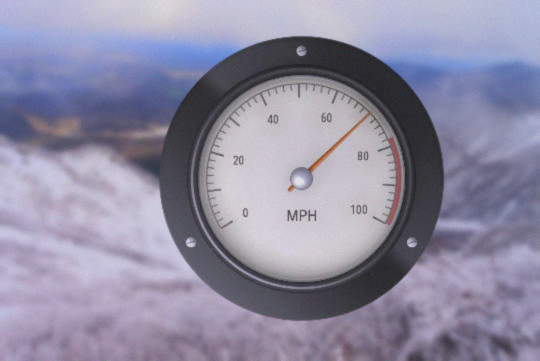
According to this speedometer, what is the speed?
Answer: 70 mph
